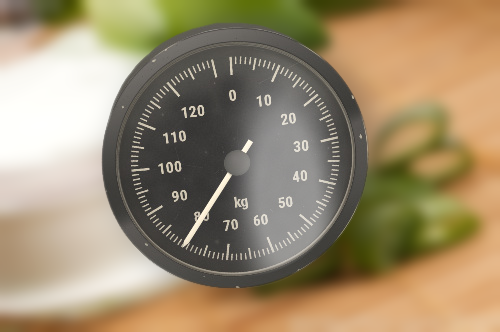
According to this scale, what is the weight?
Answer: 80 kg
